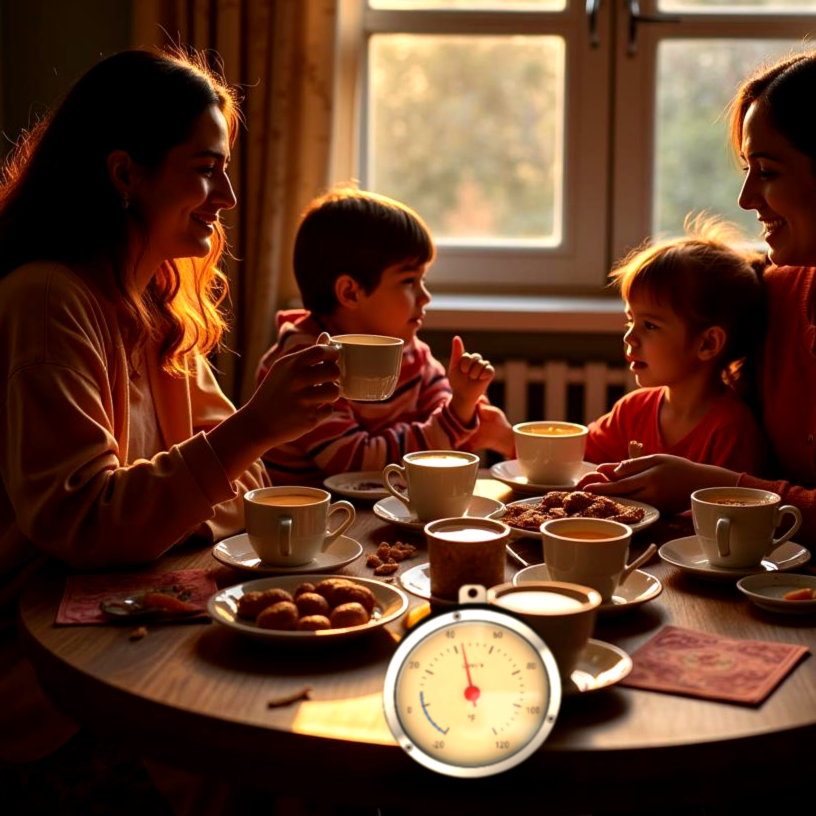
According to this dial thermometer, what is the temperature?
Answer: 44 °F
